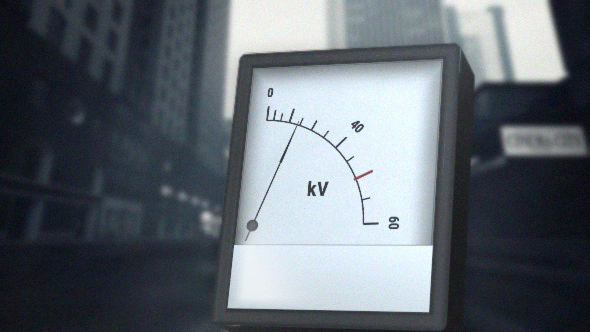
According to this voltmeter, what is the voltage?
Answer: 25 kV
